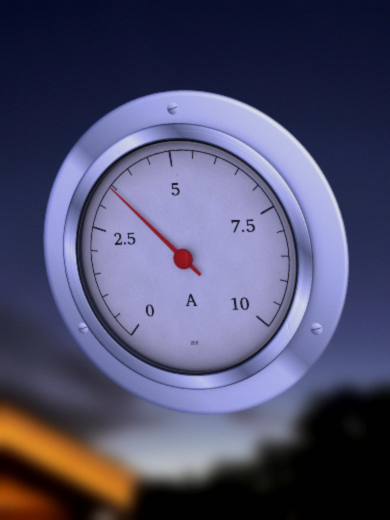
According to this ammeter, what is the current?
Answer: 3.5 A
